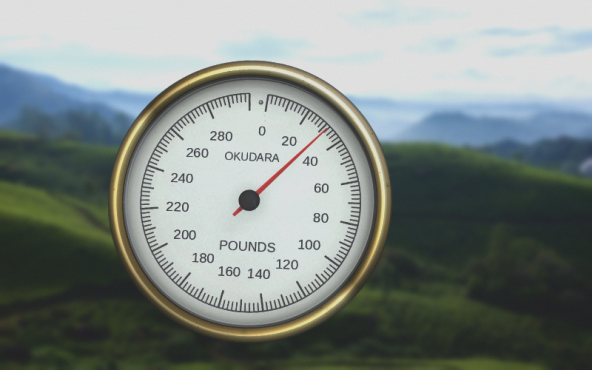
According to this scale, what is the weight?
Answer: 32 lb
